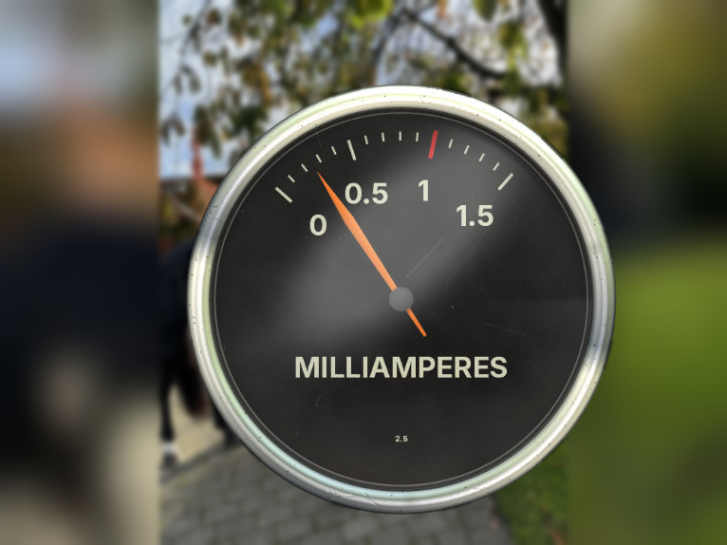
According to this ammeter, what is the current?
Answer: 0.25 mA
